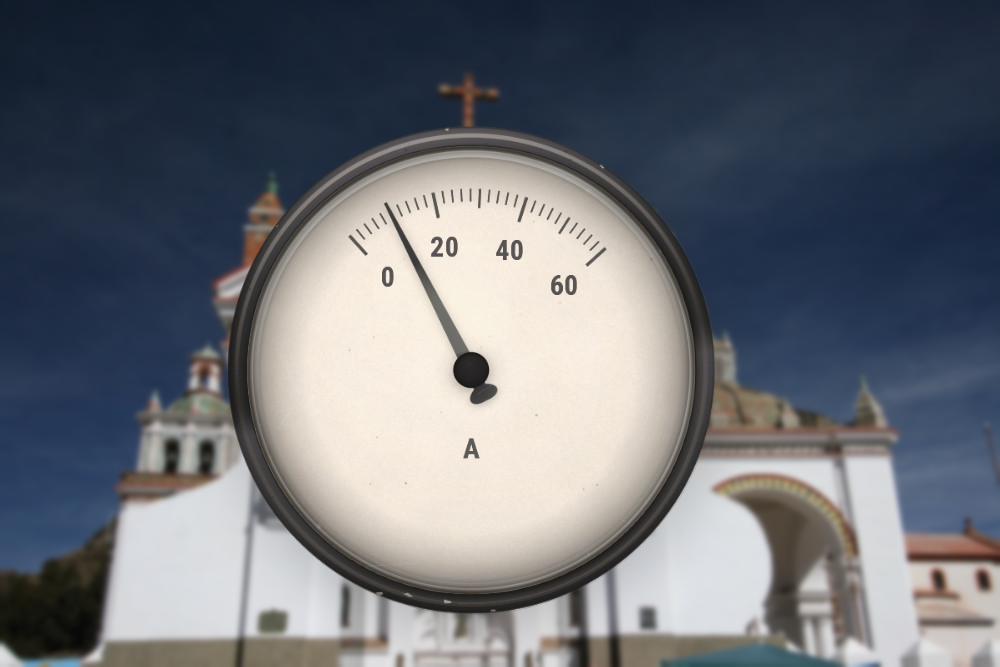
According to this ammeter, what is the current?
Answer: 10 A
